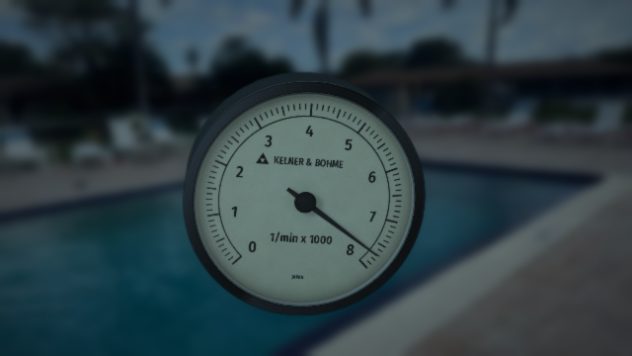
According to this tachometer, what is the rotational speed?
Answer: 7700 rpm
